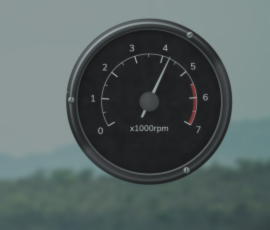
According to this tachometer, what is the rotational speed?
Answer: 4250 rpm
